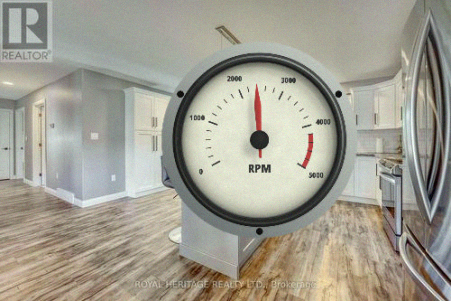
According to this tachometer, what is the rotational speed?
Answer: 2400 rpm
